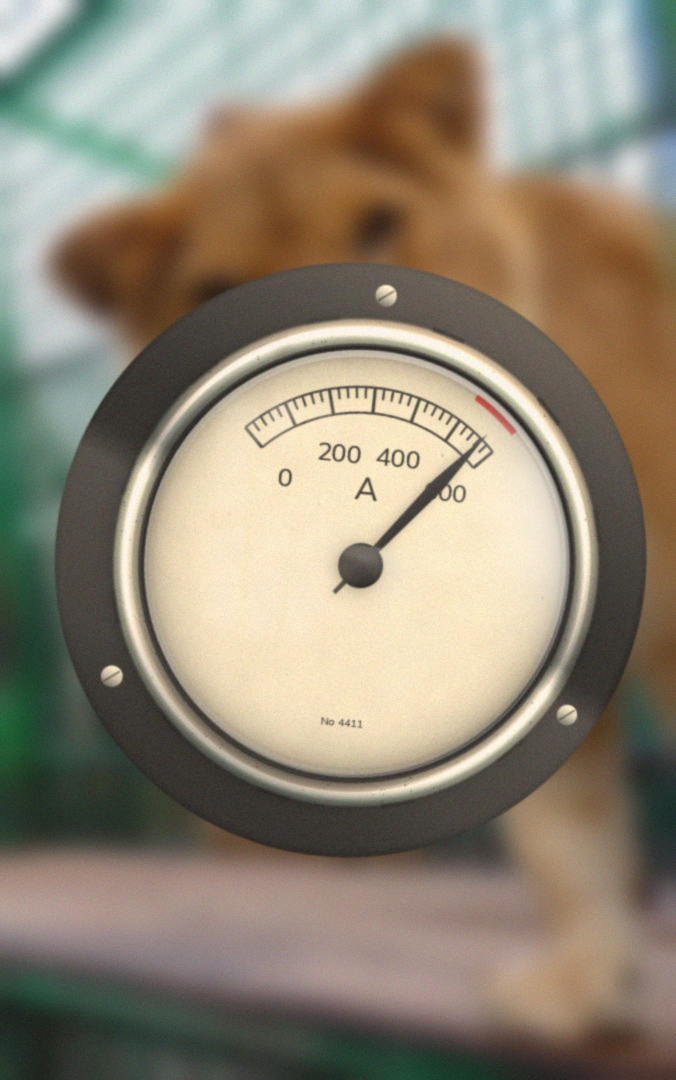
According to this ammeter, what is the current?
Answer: 560 A
